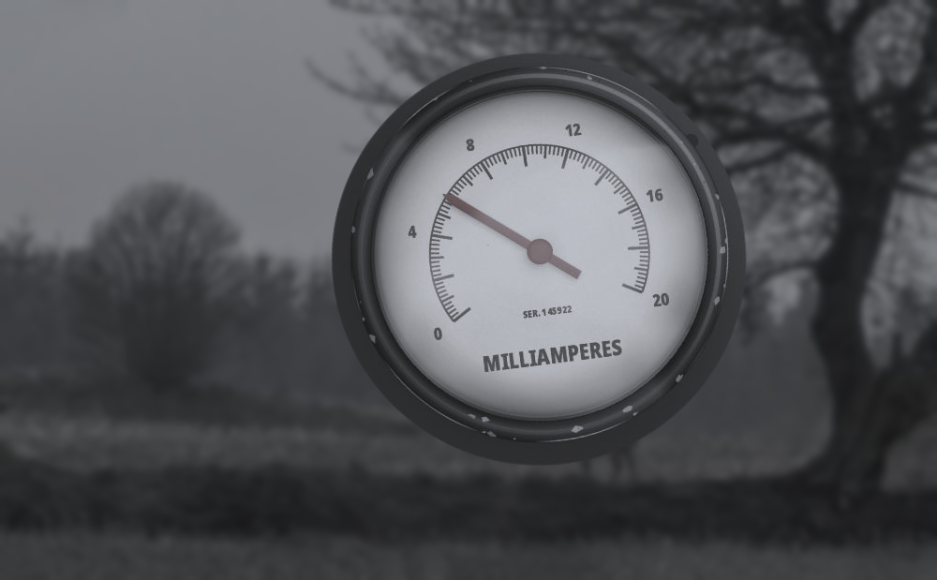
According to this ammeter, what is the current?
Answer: 5.8 mA
